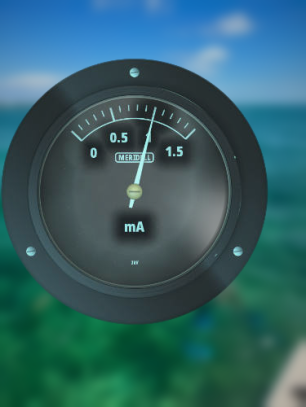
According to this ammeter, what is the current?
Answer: 1 mA
